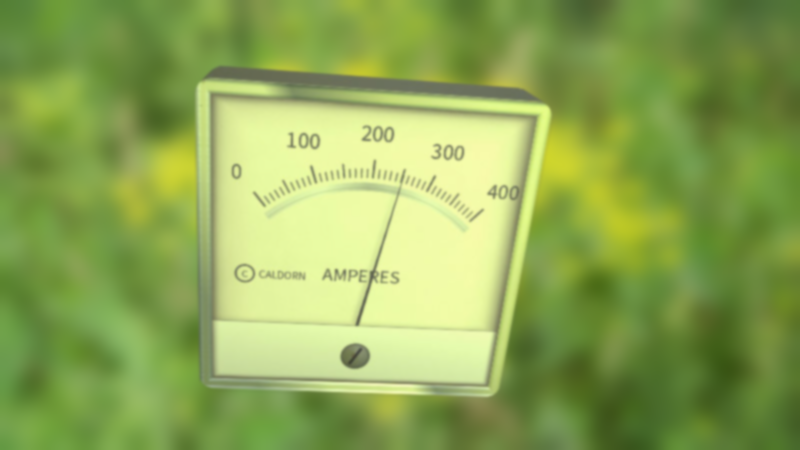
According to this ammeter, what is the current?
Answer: 250 A
